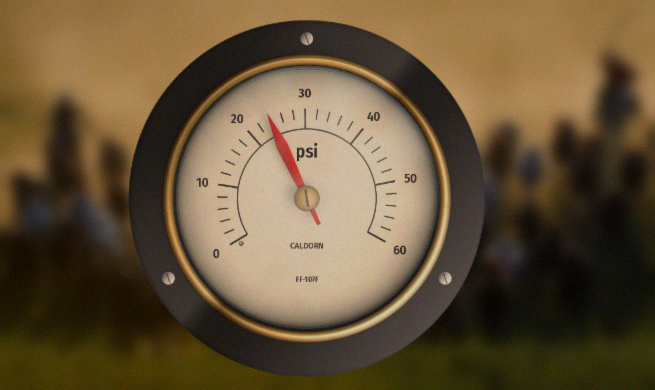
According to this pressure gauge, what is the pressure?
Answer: 24 psi
